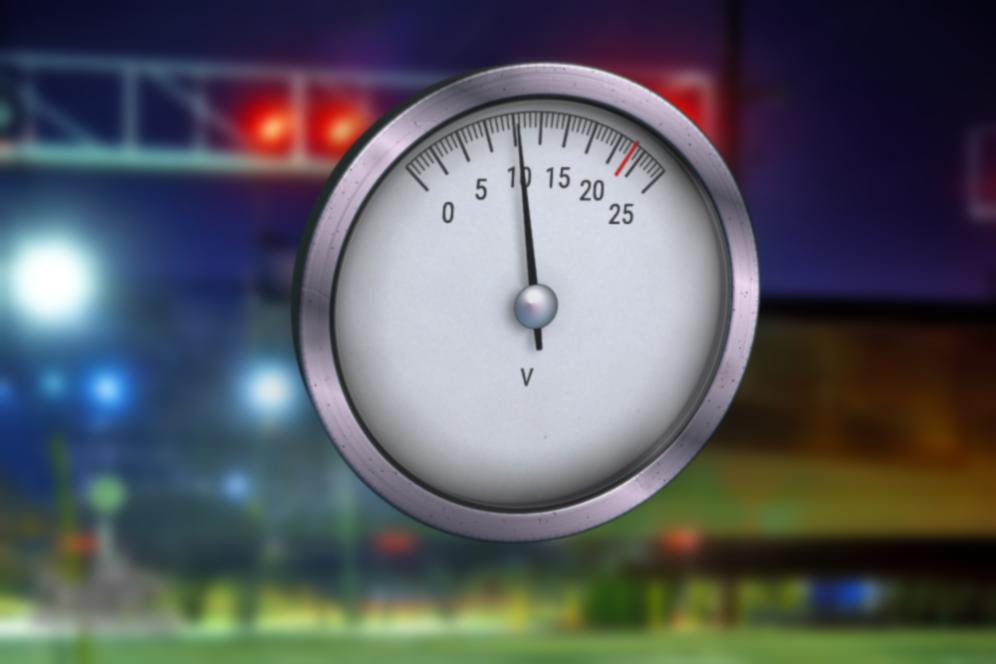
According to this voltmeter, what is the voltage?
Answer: 10 V
